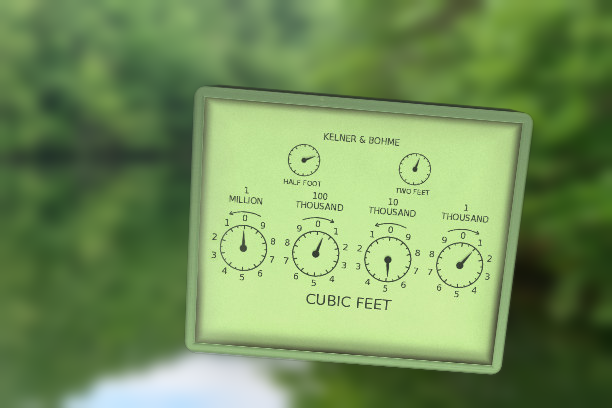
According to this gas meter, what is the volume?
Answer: 5100 ft³
